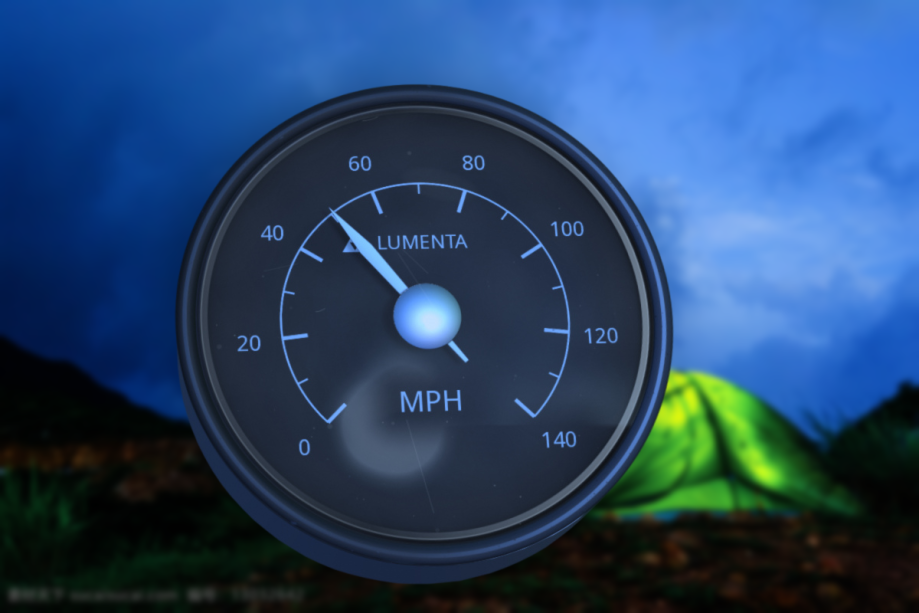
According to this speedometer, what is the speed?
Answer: 50 mph
